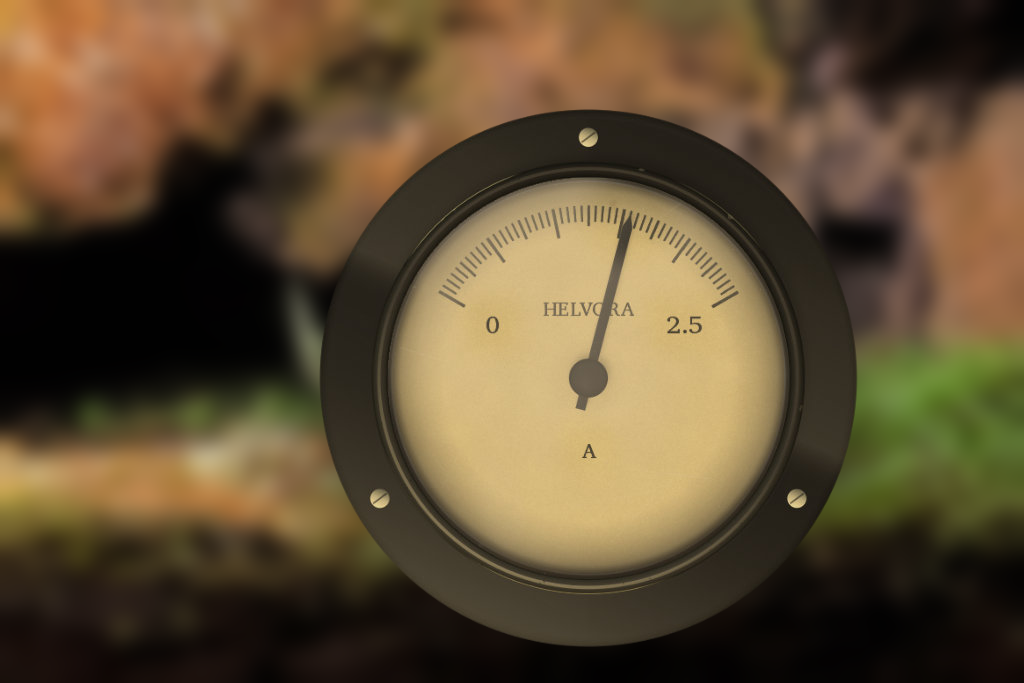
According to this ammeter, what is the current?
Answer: 1.55 A
